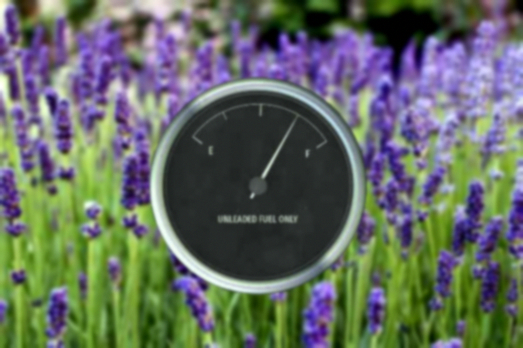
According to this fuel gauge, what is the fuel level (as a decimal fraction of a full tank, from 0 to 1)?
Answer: 0.75
